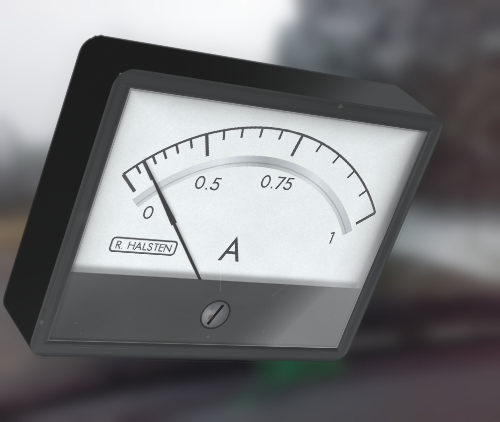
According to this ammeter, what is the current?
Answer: 0.25 A
